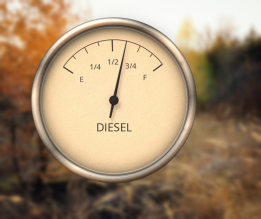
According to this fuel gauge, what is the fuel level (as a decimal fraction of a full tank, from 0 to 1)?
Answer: 0.625
